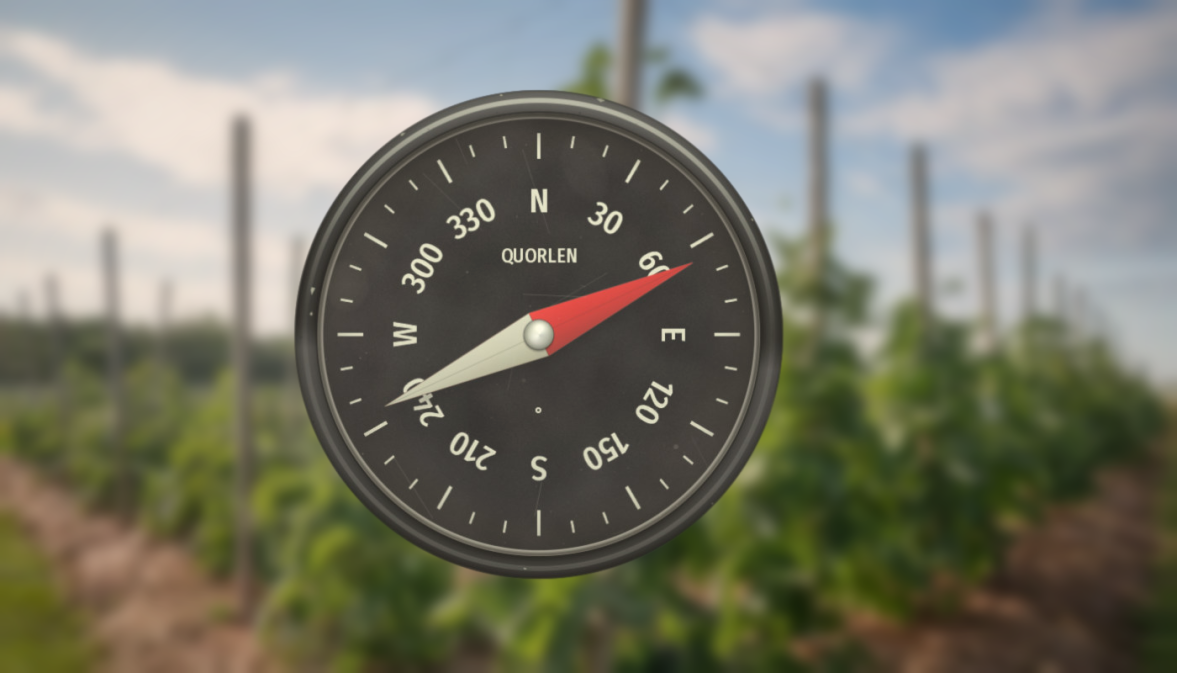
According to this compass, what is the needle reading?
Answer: 65 °
